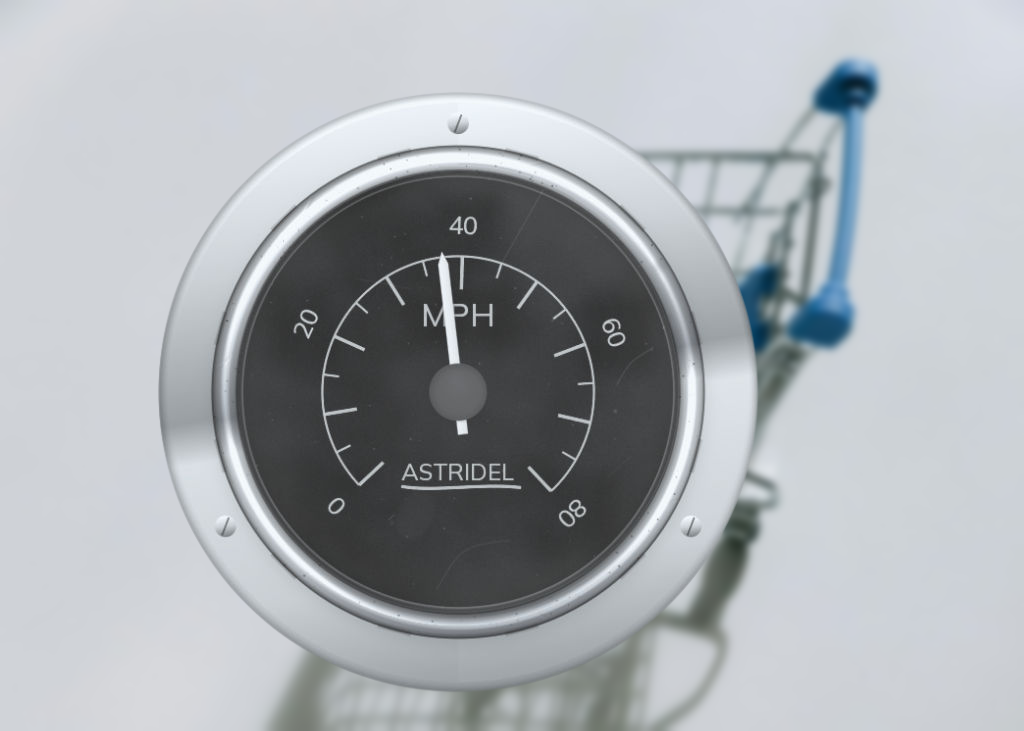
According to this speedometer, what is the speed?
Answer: 37.5 mph
